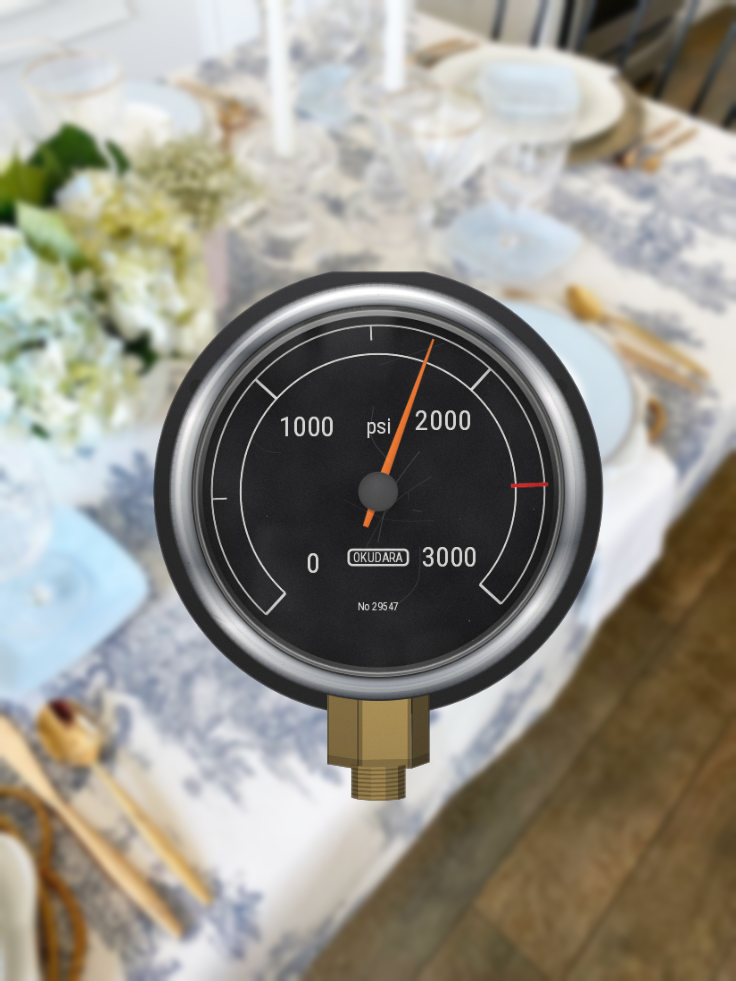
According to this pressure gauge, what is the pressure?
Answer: 1750 psi
